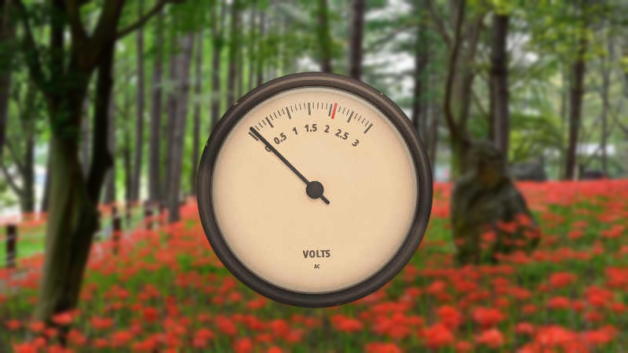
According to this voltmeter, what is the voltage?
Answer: 0.1 V
